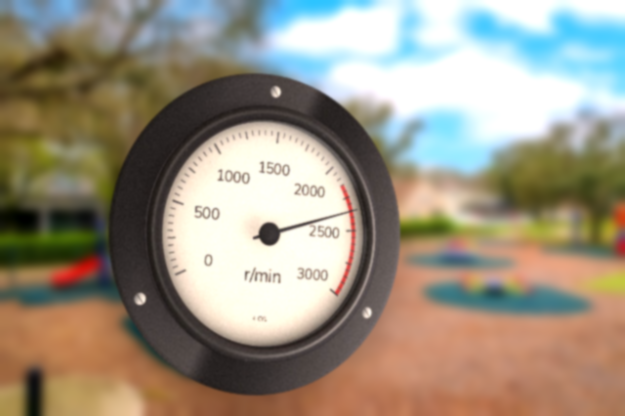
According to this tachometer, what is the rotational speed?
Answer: 2350 rpm
